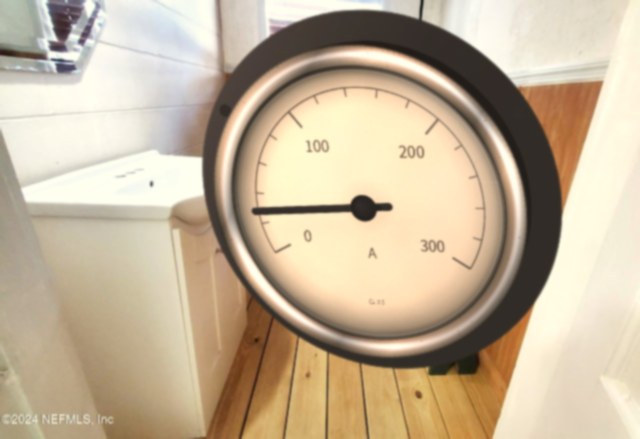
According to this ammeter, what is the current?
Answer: 30 A
